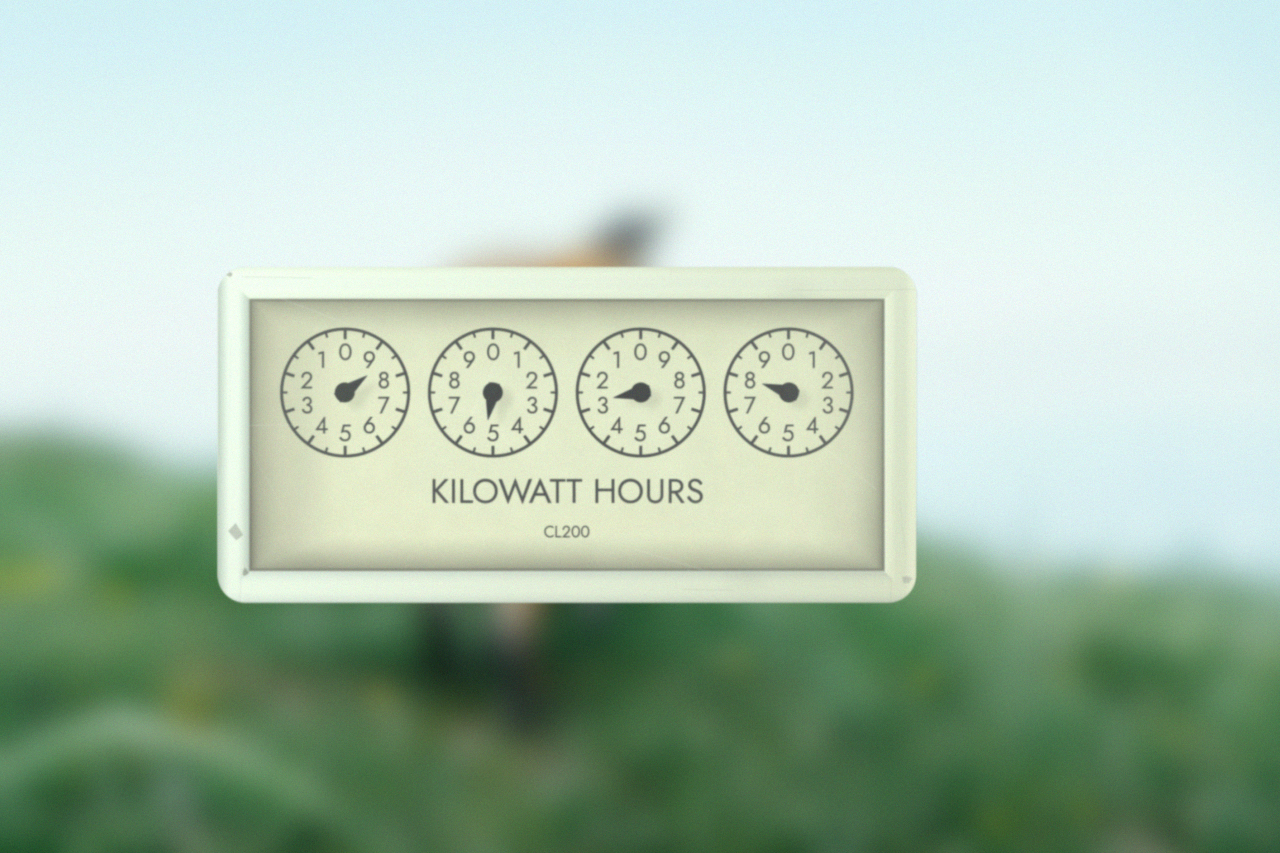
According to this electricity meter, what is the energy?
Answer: 8528 kWh
